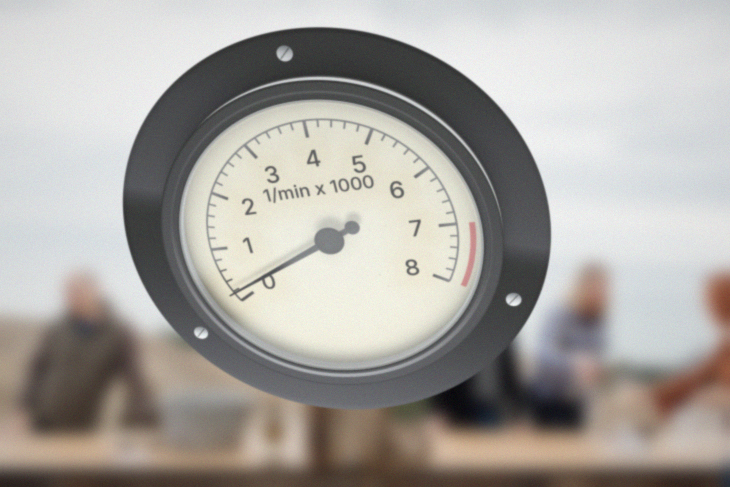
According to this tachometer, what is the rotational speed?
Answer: 200 rpm
